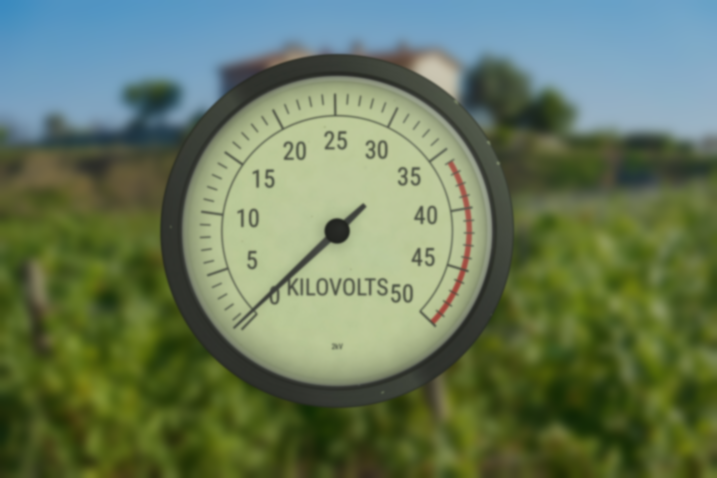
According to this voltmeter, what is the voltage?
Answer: 0.5 kV
